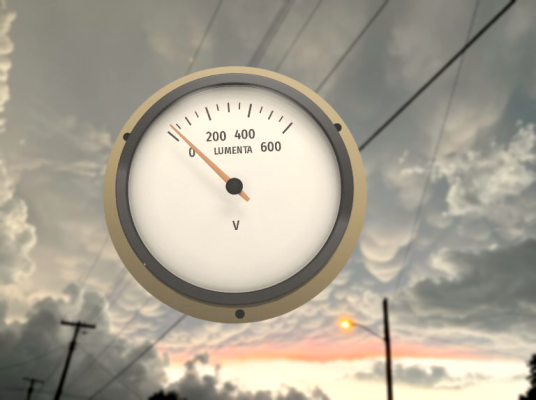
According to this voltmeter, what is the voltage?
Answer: 25 V
